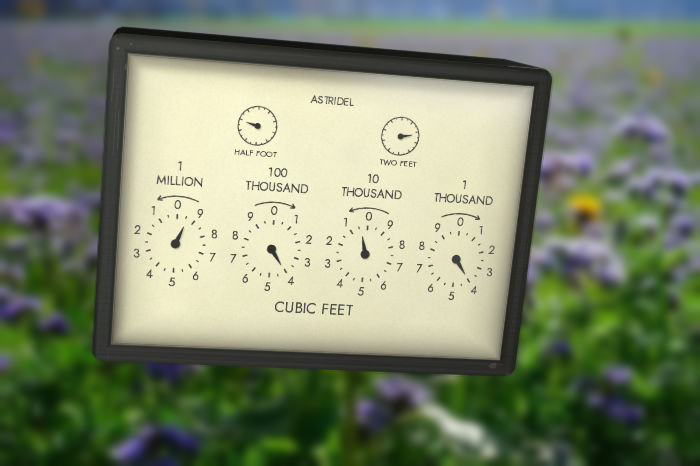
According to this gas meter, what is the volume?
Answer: 940400 ft³
